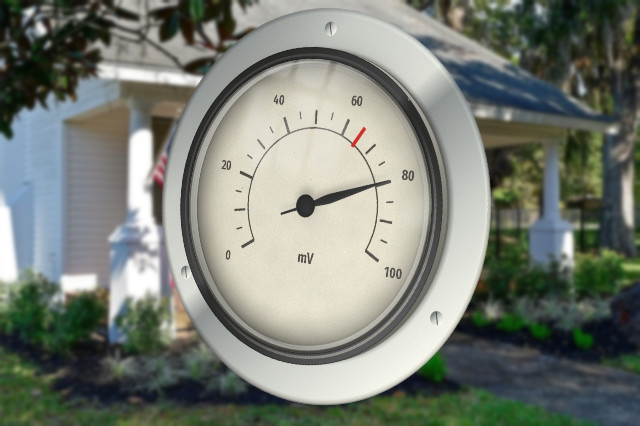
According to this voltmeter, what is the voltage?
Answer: 80 mV
